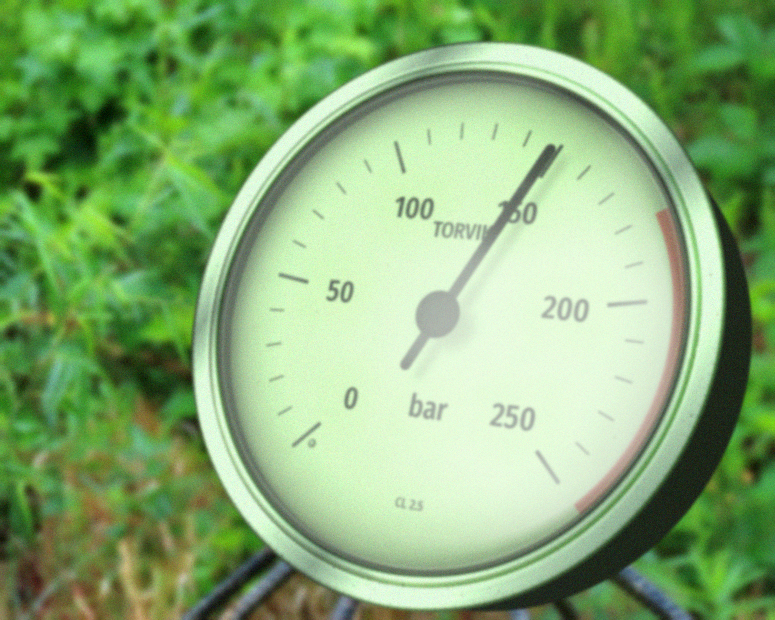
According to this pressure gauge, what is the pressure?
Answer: 150 bar
